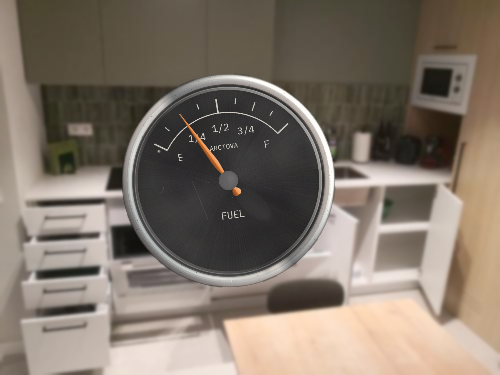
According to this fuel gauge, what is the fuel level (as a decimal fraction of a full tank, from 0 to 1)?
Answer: 0.25
